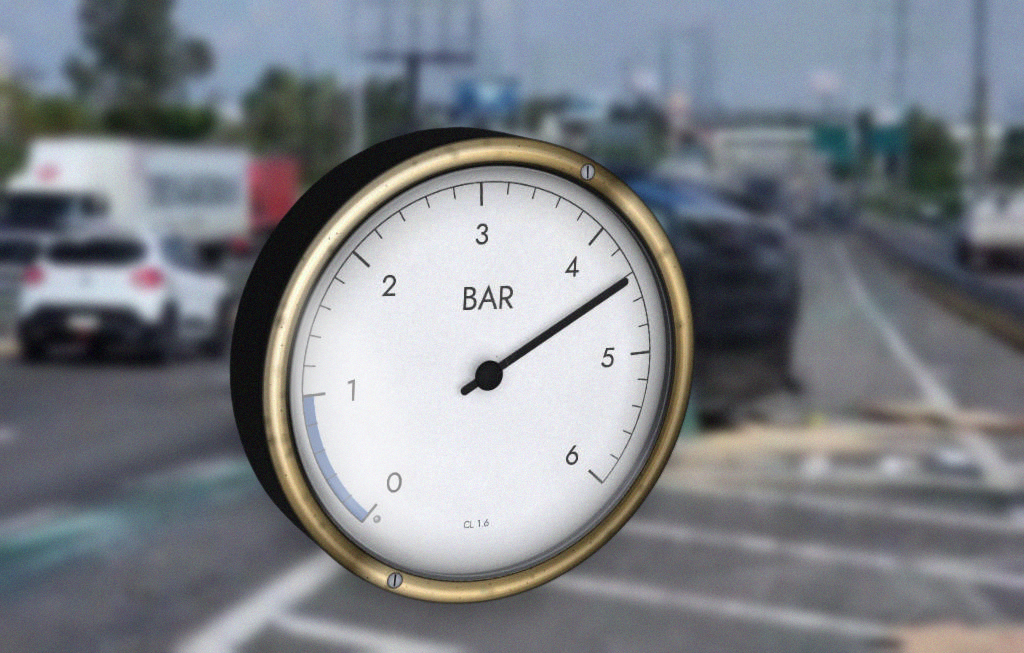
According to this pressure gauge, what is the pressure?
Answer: 4.4 bar
